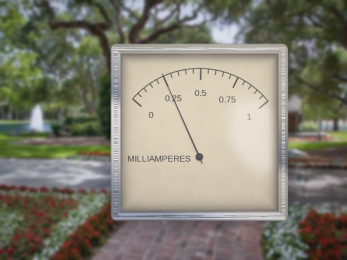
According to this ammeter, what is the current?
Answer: 0.25 mA
